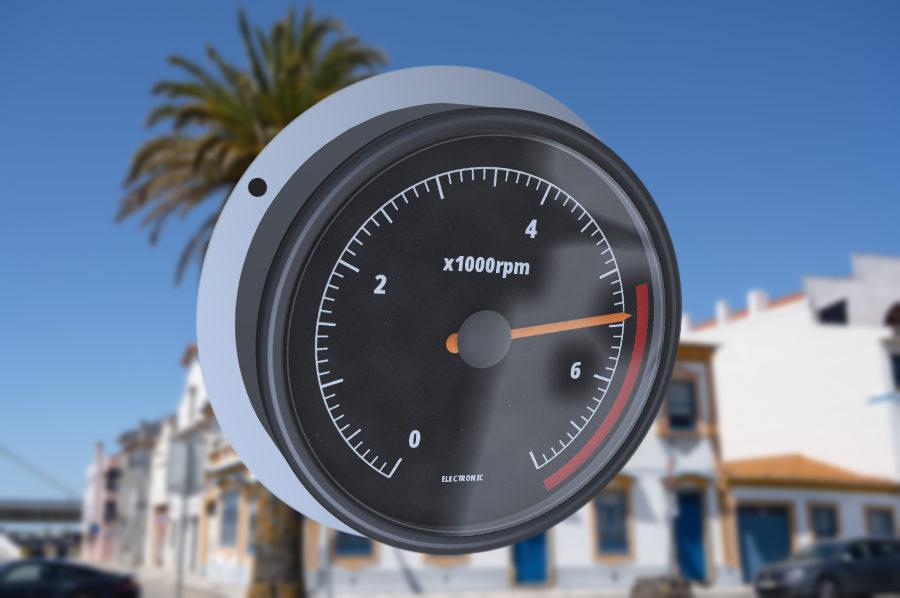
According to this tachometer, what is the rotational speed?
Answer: 5400 rpm
